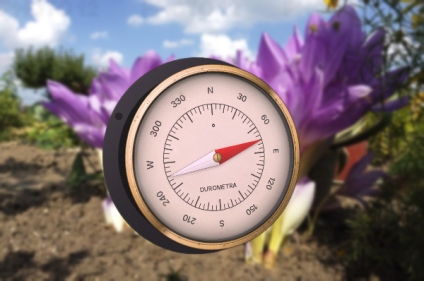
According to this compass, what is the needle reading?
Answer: 75 °
